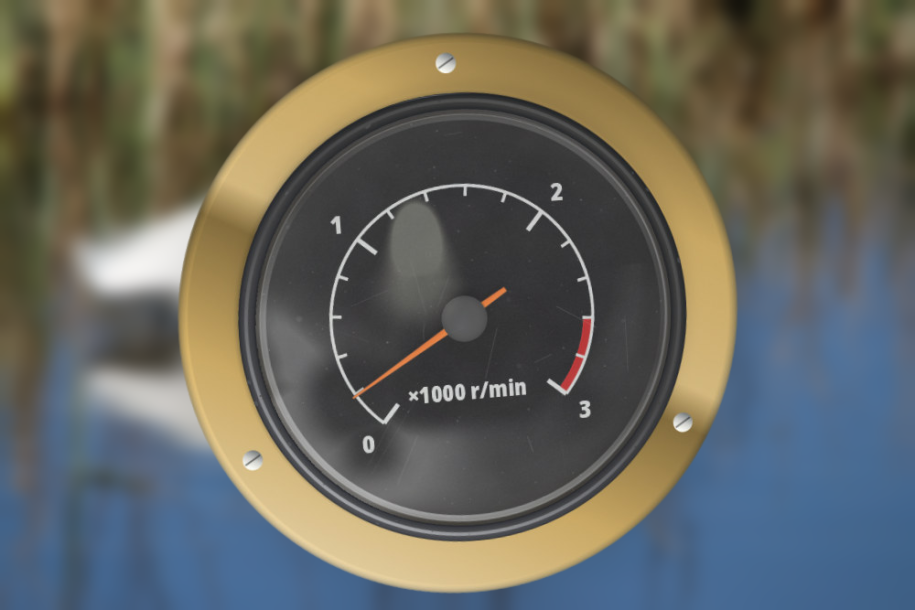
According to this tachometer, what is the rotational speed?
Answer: 200 rpm
